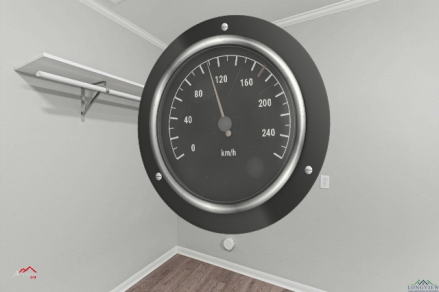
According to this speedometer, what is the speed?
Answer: 110 km/h
